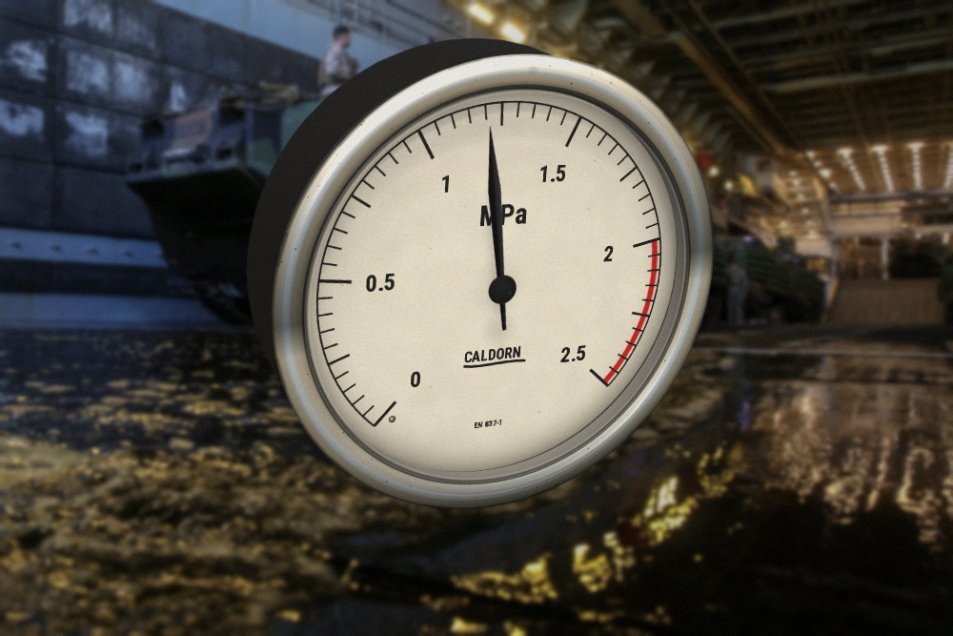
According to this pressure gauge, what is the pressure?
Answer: 1.2 MPa
